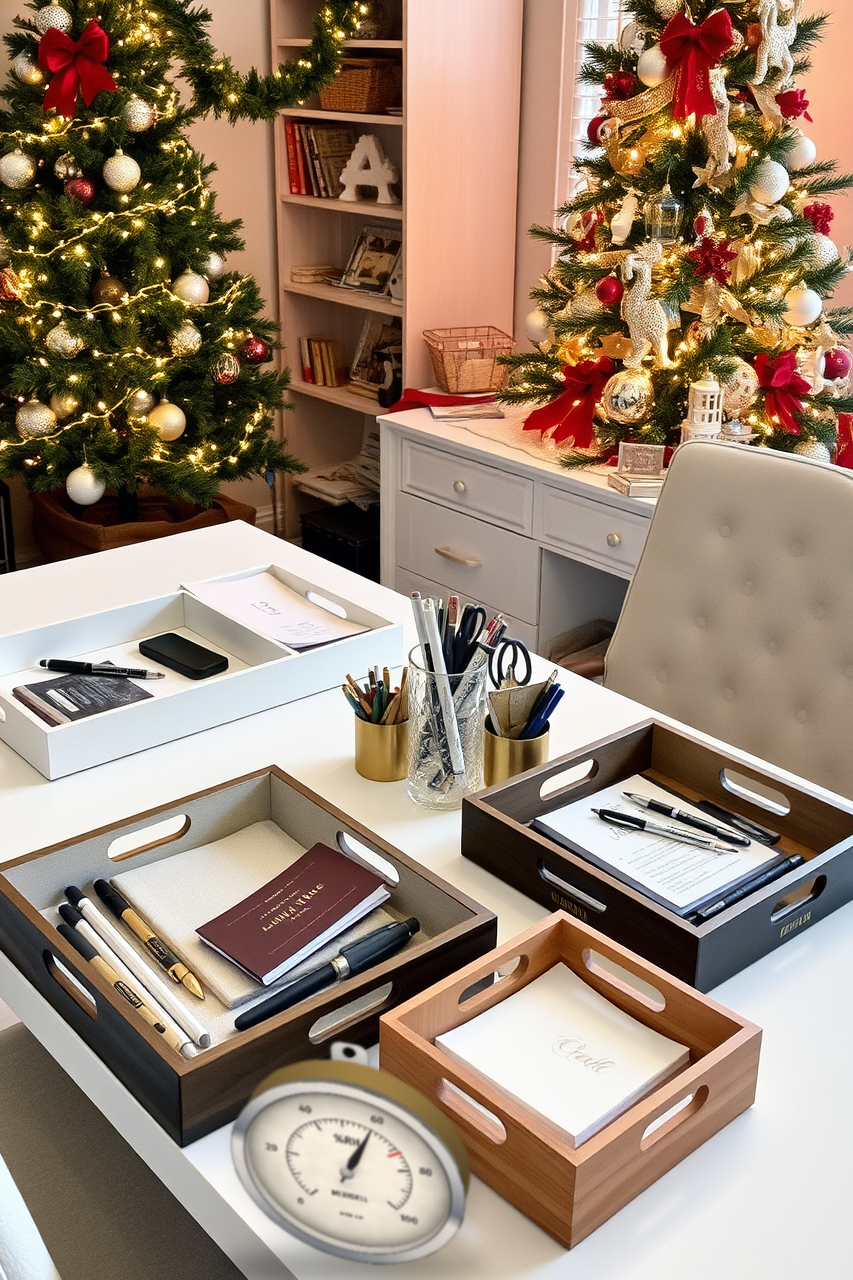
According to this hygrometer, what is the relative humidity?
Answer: 60 %
